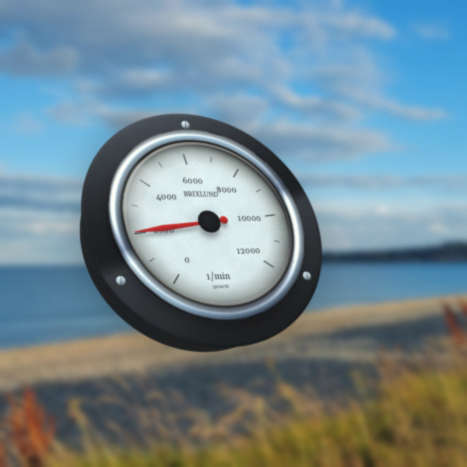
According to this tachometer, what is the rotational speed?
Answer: 2000 rpm
